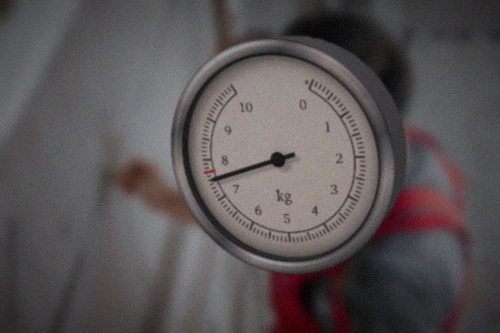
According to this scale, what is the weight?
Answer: 7.5 kg
